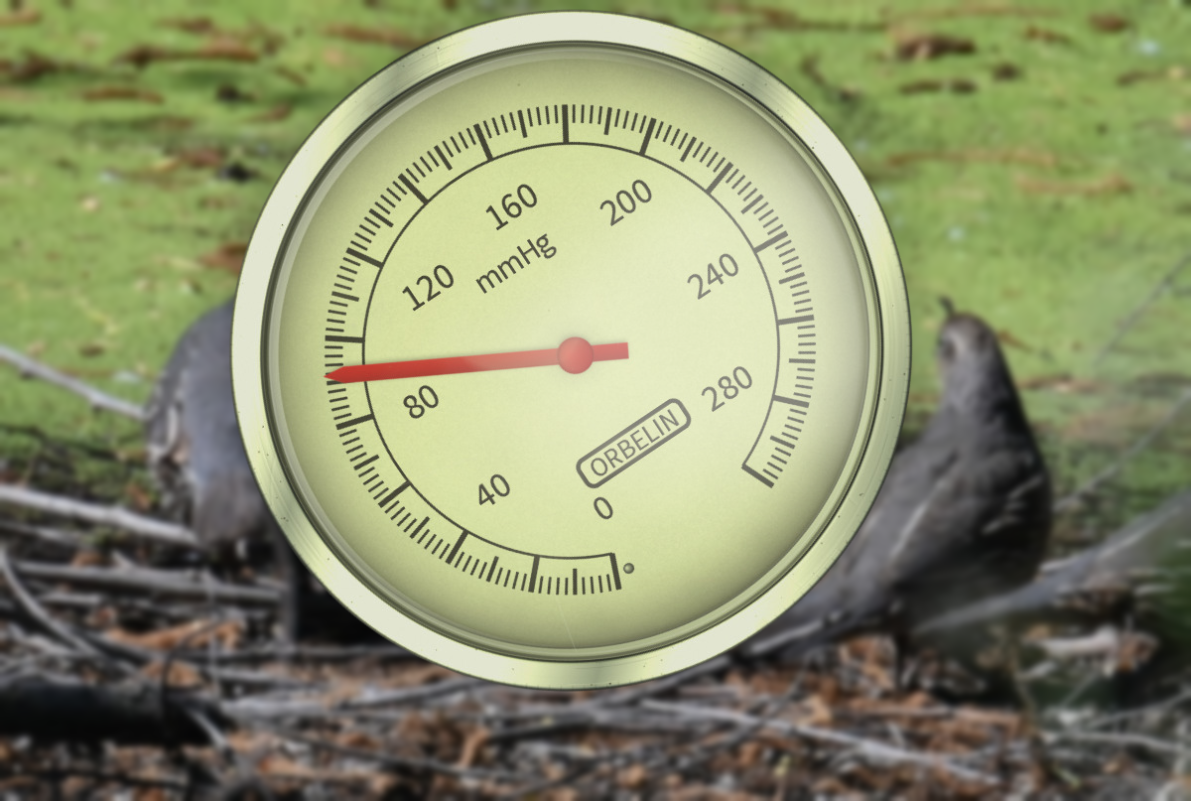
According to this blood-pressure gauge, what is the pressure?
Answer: 92 mmHg
